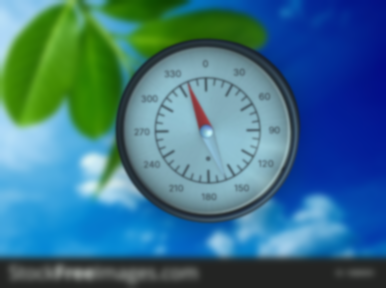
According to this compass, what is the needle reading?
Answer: 340 °
